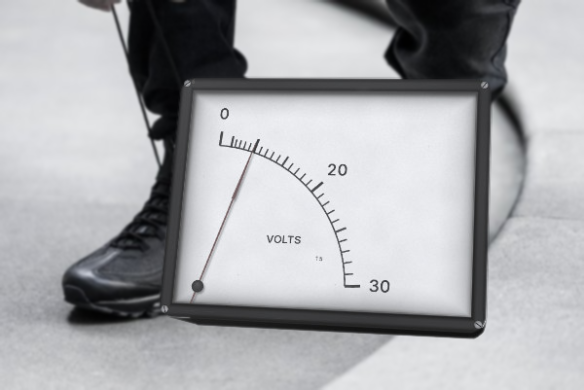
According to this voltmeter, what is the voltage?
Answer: 10 V
